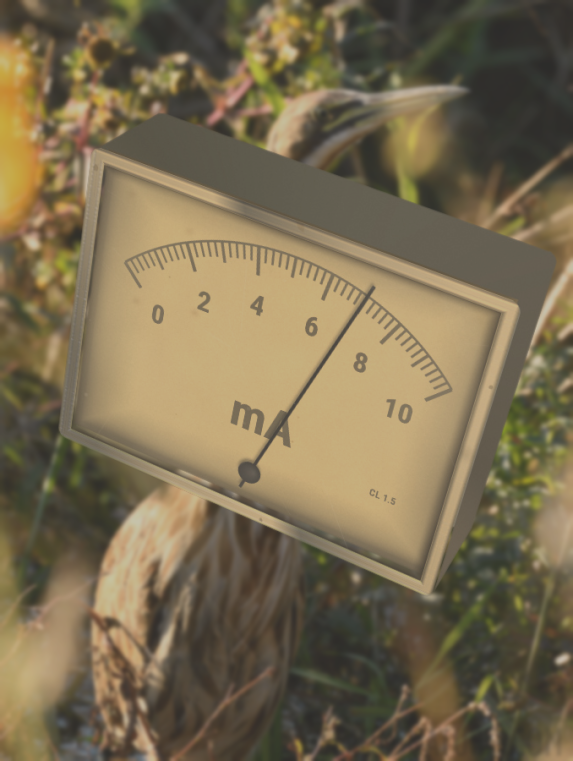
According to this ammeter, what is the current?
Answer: 7 mA
